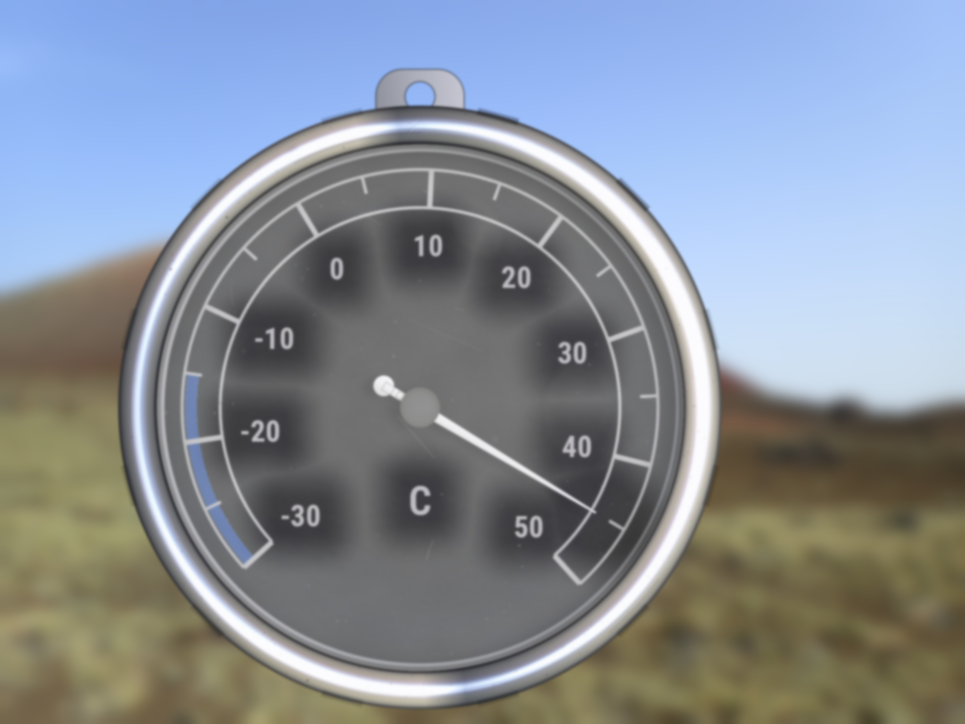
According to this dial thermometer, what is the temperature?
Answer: 45 °C
